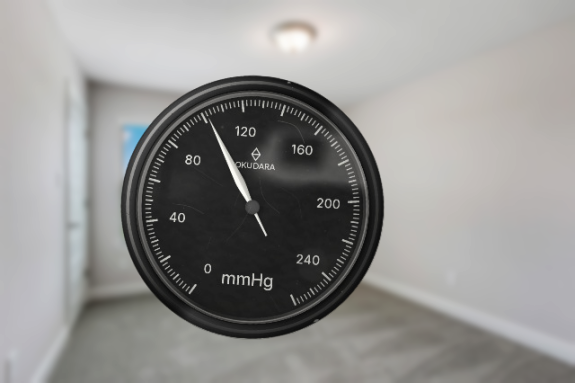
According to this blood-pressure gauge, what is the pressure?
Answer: 102 mmHg
